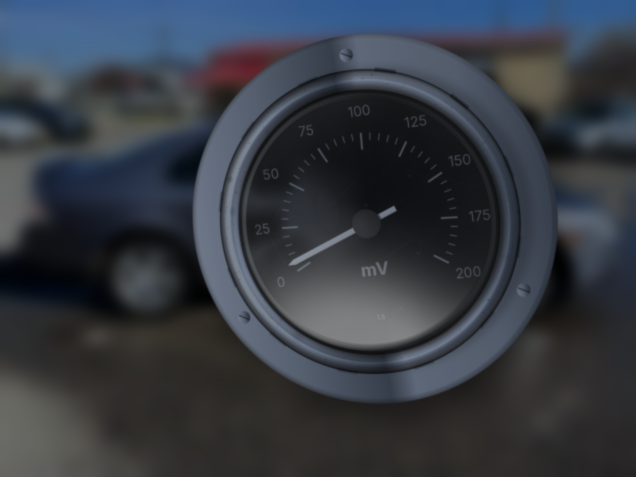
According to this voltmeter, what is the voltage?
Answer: 5 mV
